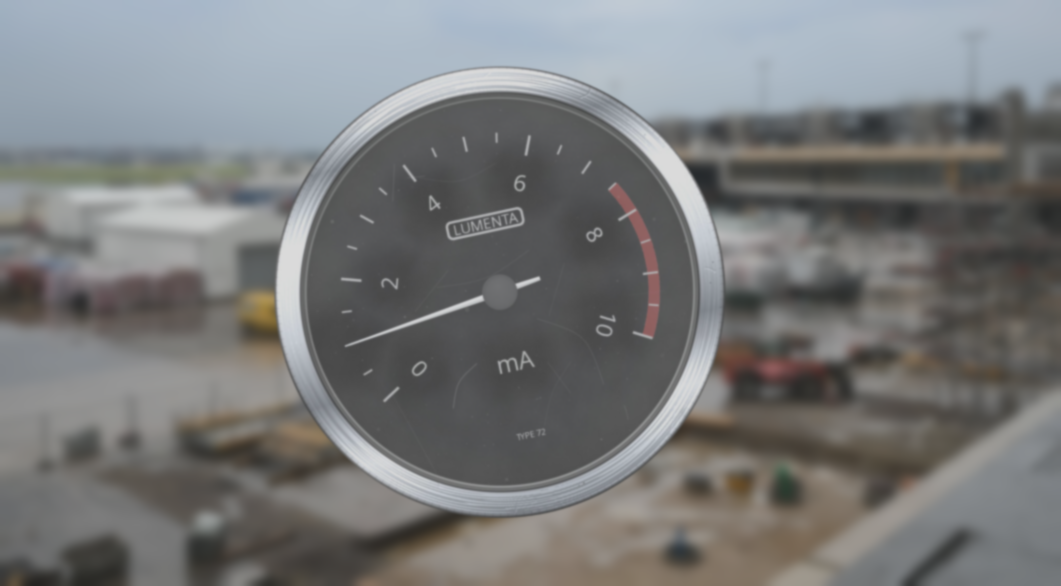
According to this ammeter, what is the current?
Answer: 1 mA
